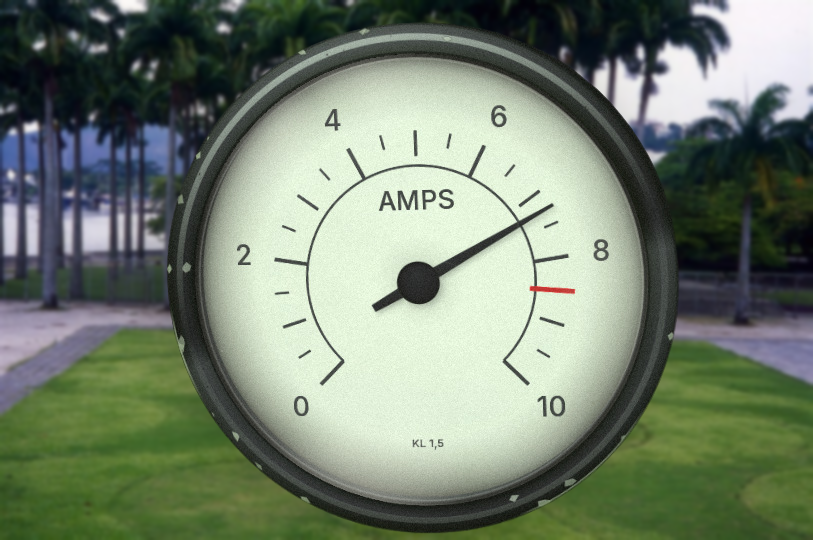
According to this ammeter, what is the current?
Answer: 7.25 A
